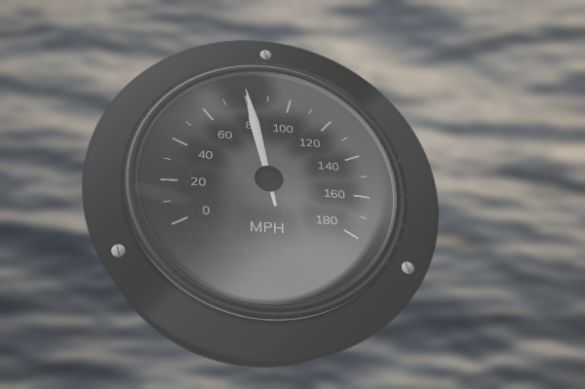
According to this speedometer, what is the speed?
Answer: 80 mph
